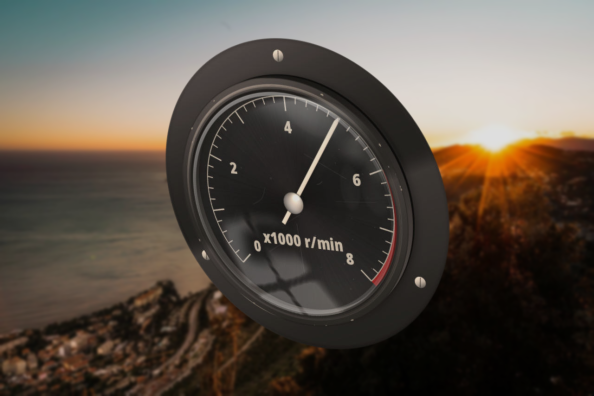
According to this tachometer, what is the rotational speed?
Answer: 5000 rpm
